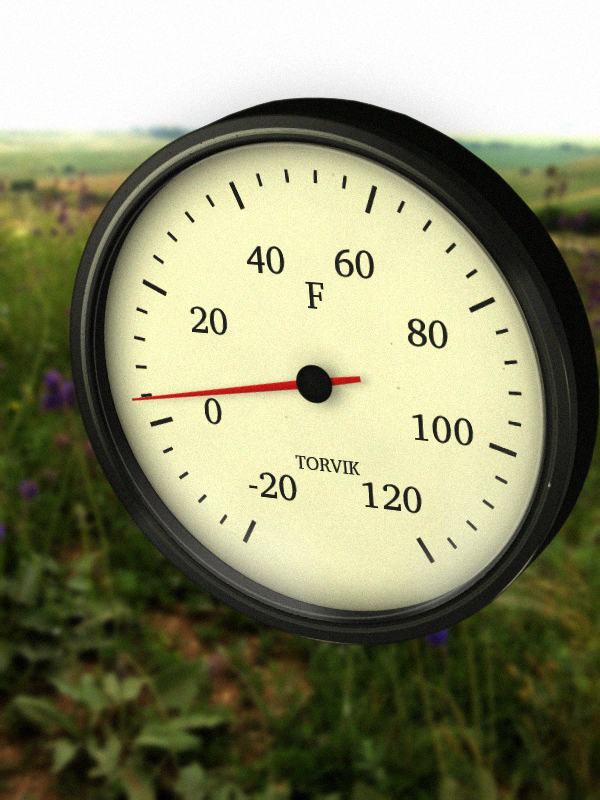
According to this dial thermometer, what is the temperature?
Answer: 4 °F
